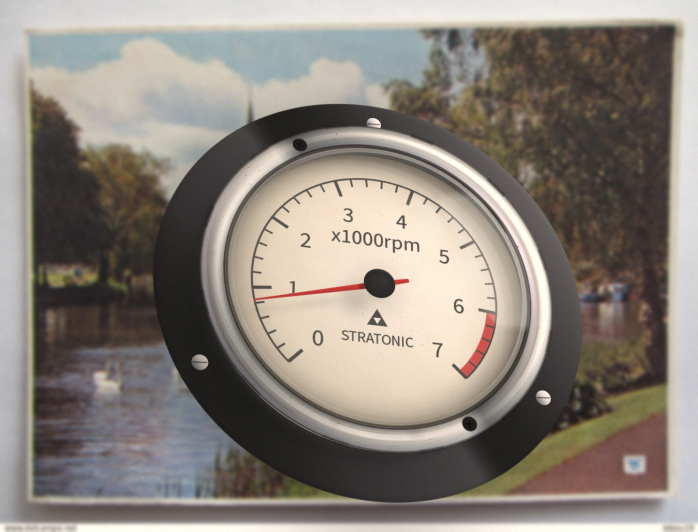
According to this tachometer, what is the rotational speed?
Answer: 800 rpm
